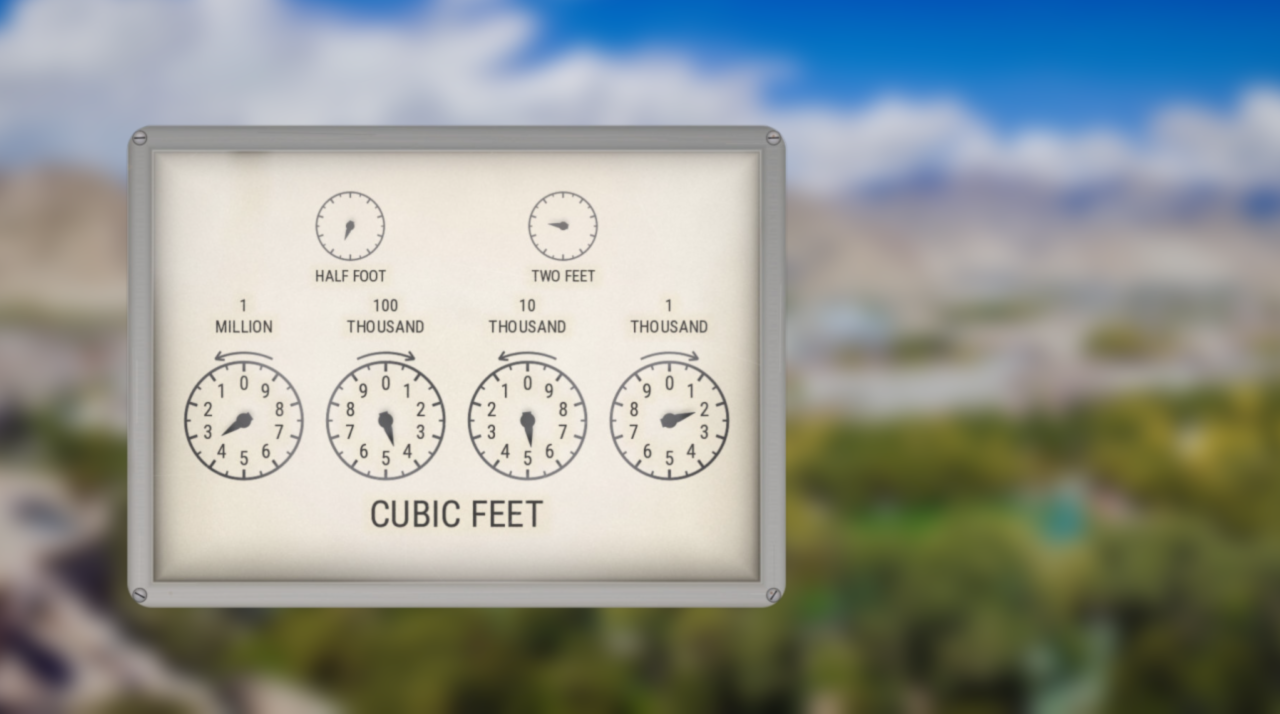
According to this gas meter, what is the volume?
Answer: 345200 ft³
